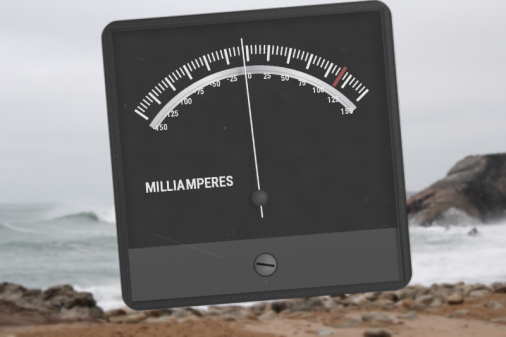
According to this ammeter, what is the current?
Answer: -5 mA
